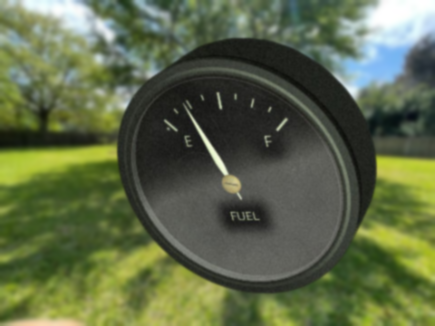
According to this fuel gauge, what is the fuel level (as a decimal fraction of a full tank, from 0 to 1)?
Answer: 0.25
